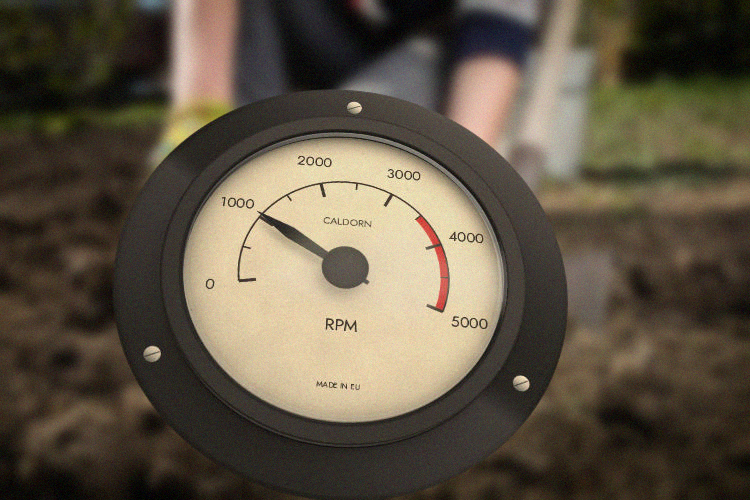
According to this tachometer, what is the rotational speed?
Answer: 1000 rpm
